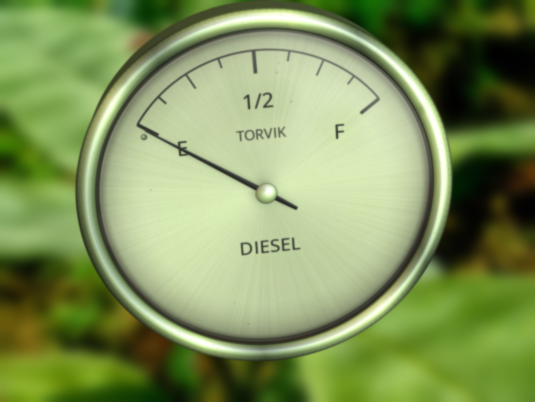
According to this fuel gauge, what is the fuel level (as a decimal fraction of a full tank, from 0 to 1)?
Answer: 0
